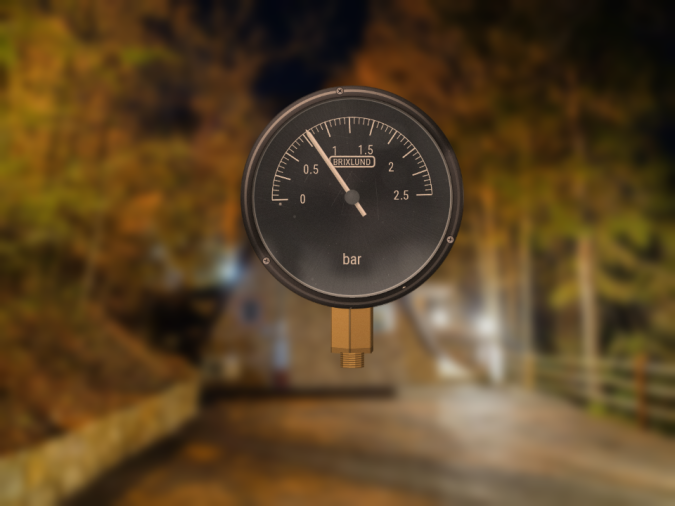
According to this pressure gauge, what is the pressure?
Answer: 0.8 bar
